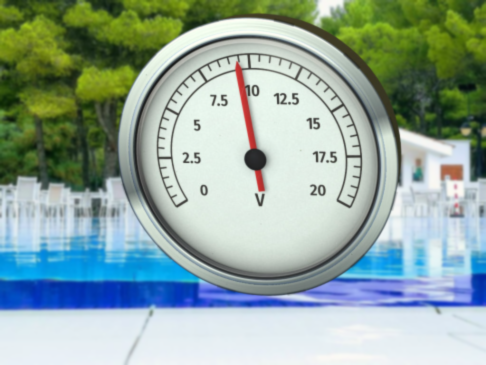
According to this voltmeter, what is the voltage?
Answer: 9.5 V
